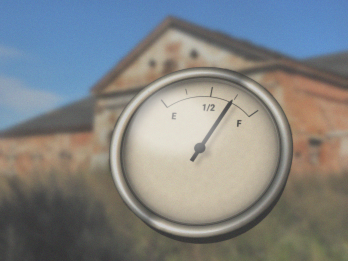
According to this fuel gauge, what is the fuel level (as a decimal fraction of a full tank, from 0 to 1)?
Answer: 0.75
